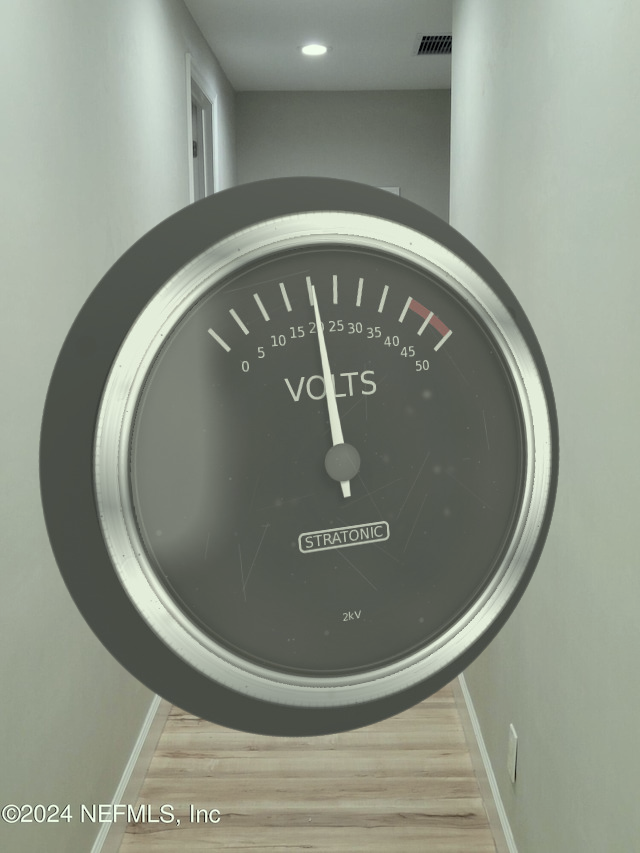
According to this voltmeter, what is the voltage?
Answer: 20 V
